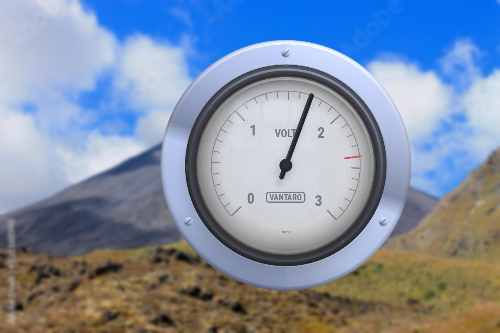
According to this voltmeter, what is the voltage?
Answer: 1.7 V
